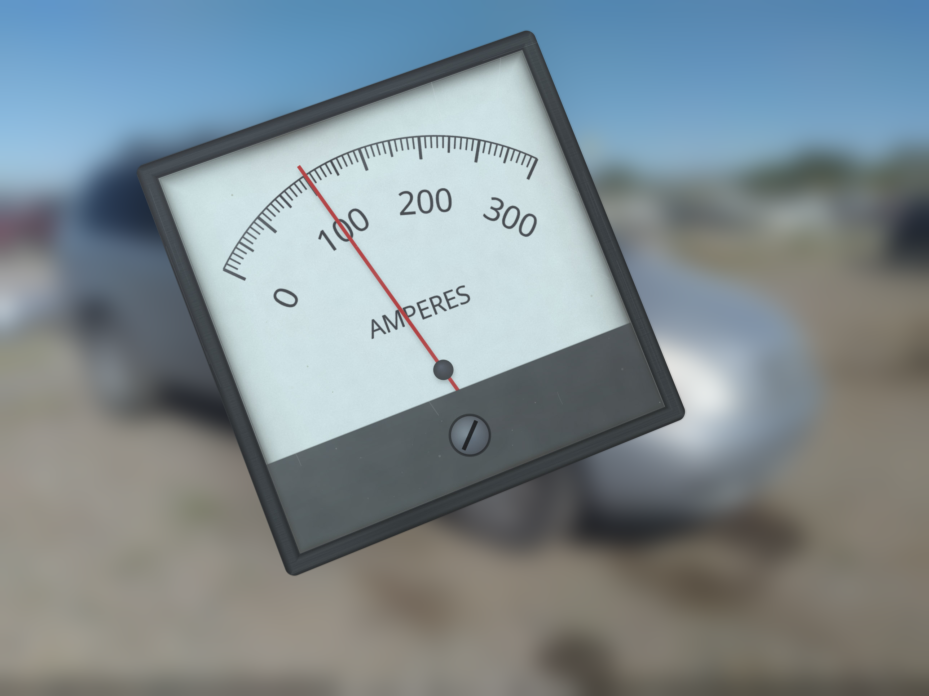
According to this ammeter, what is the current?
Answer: 100 A
